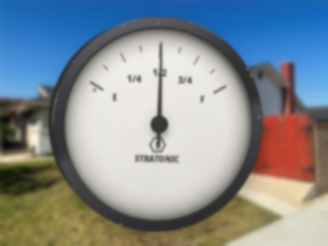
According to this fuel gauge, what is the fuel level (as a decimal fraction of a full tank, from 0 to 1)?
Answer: 0.5
